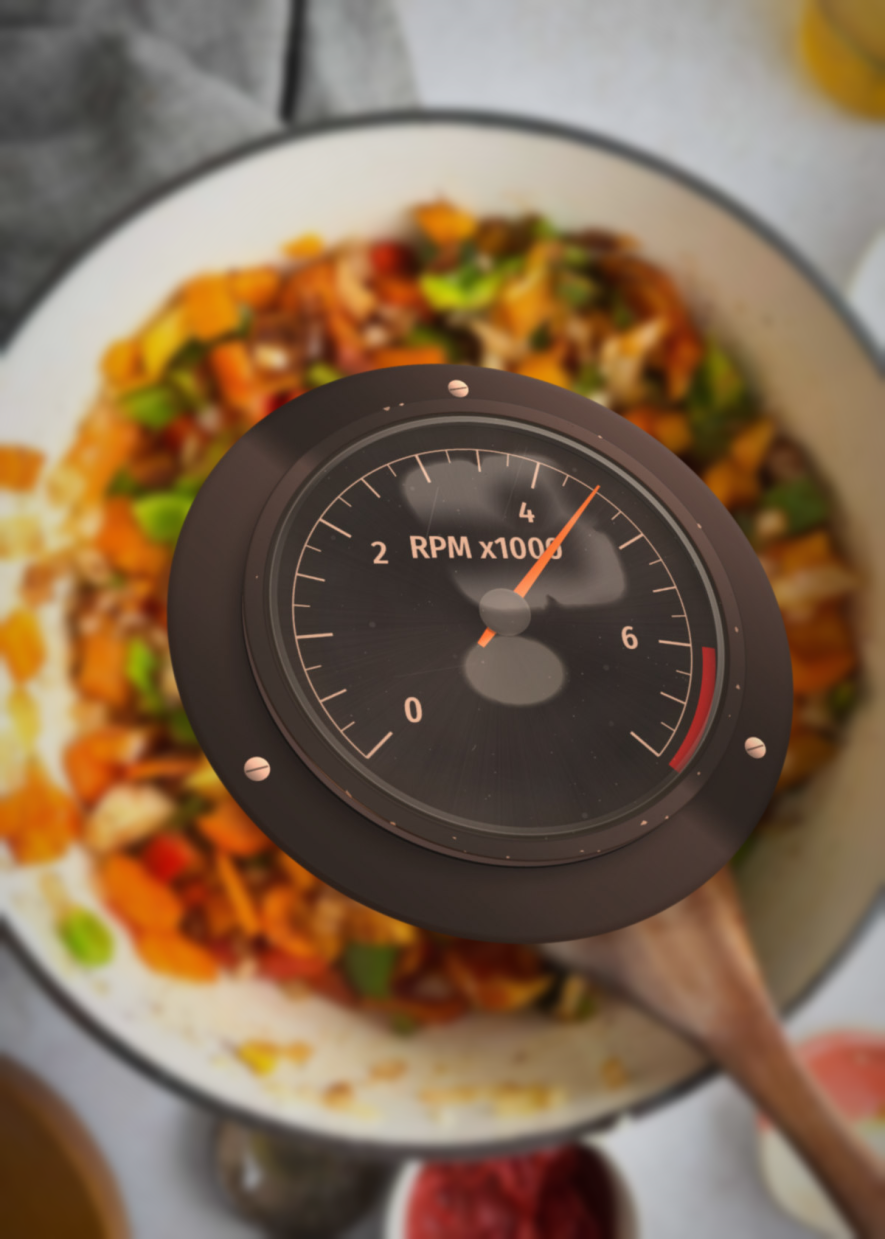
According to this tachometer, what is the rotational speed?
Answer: 4500 rpm
